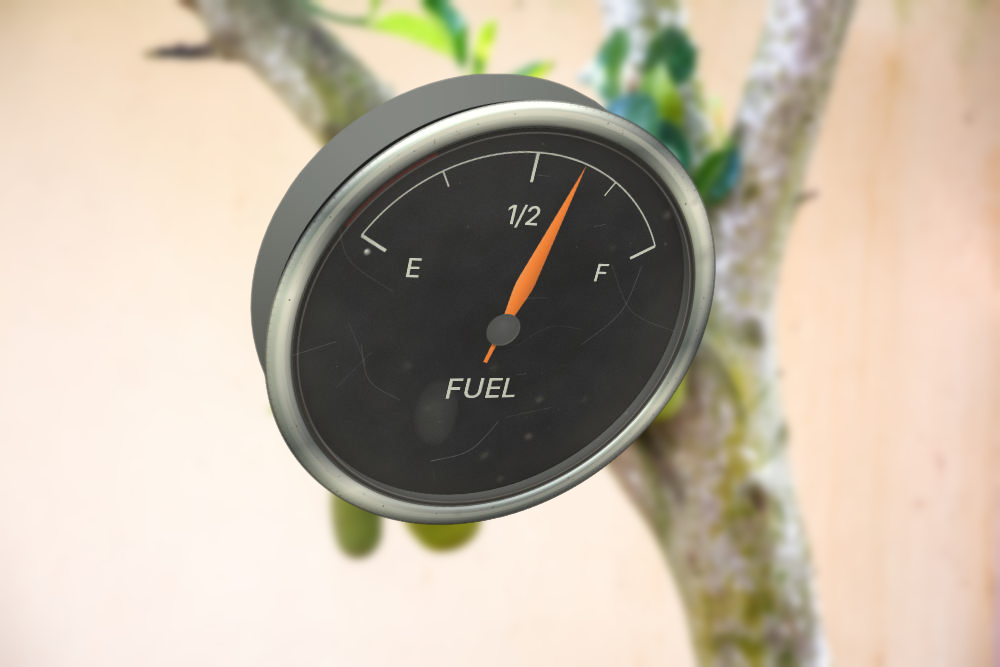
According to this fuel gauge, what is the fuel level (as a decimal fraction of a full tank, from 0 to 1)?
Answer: 0.625
